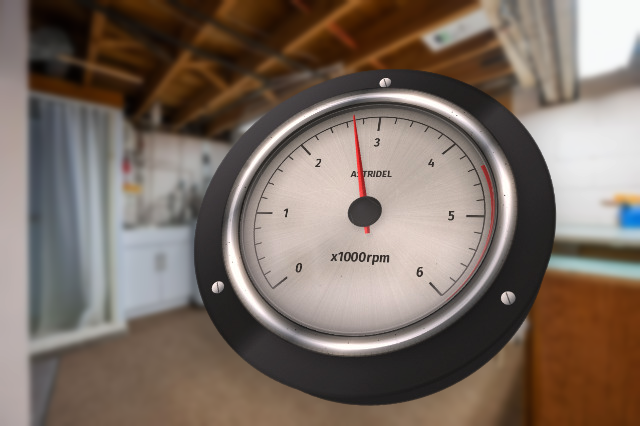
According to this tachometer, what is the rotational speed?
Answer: 2700 rpm
